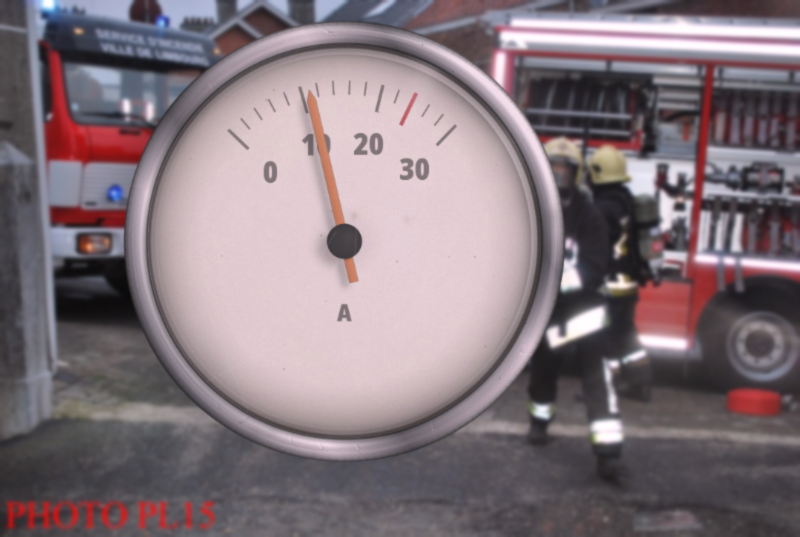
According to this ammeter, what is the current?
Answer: 11 A
